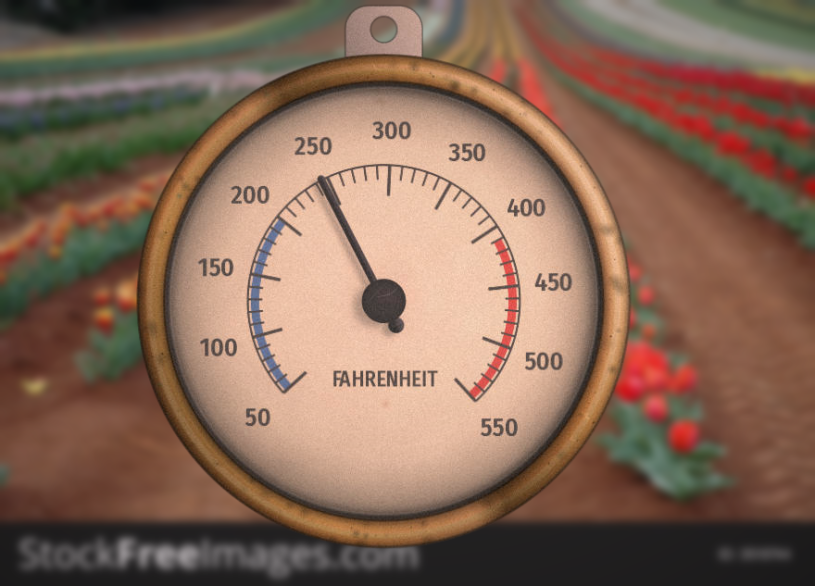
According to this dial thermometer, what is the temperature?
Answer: 245 °F
